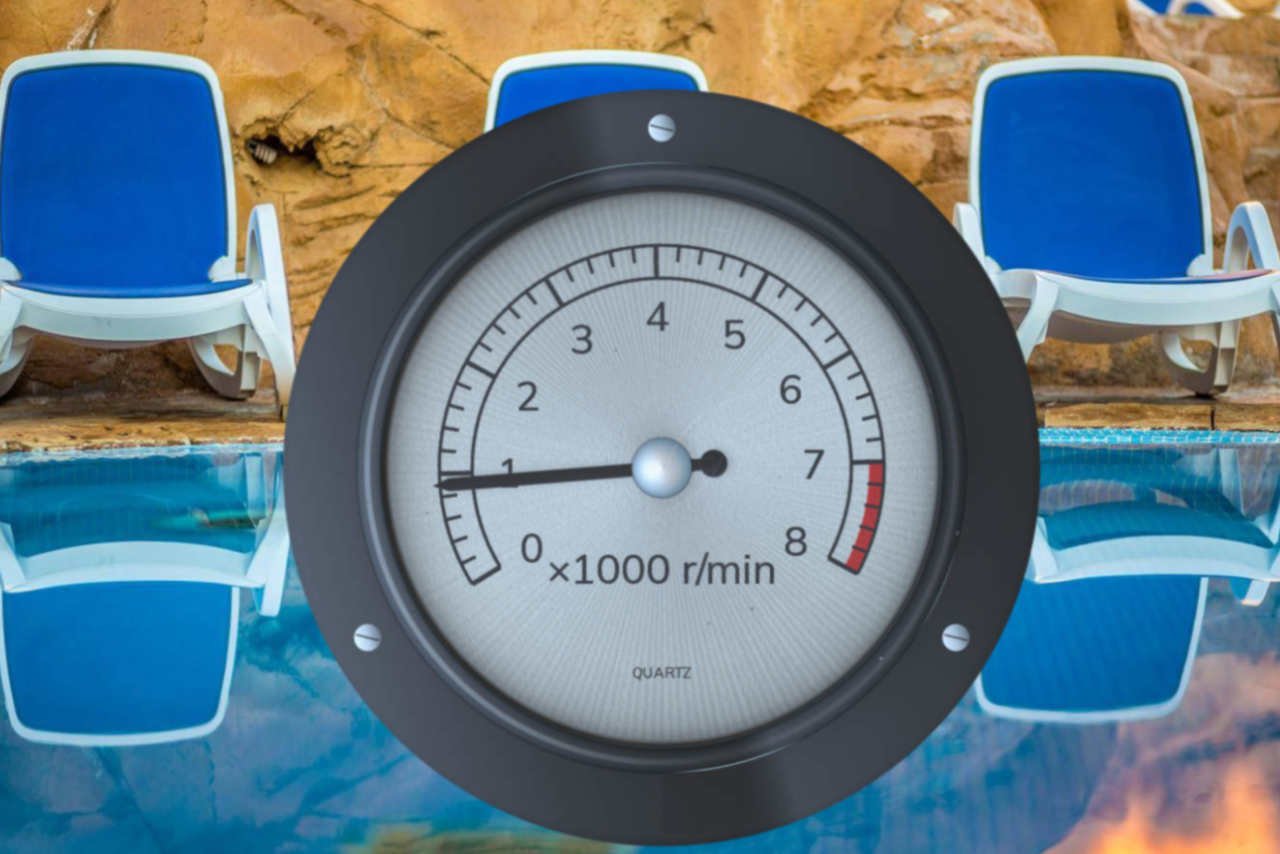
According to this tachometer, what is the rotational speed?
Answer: 900 rpm
